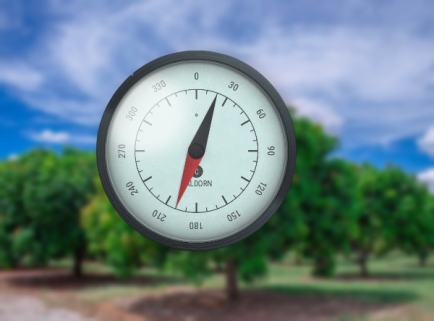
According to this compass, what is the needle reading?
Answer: 200 °
